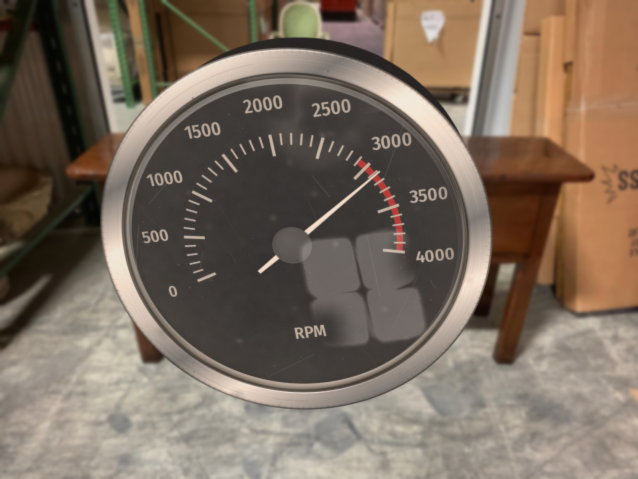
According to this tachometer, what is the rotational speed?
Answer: 3100 rpm
